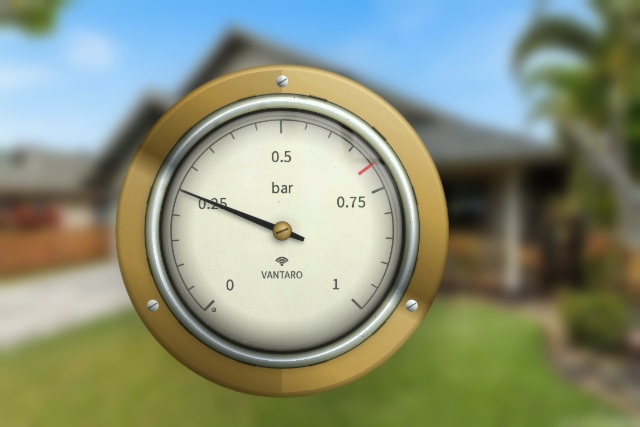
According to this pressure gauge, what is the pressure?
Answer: 0.25 bar
